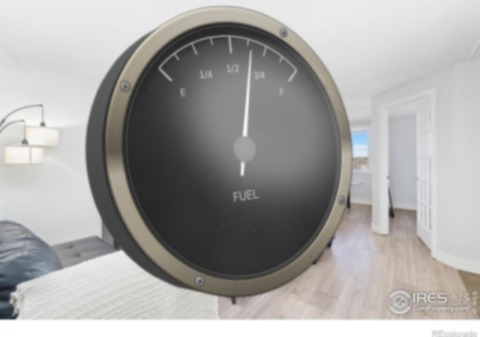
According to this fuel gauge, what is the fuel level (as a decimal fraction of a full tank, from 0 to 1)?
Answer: 0.625
